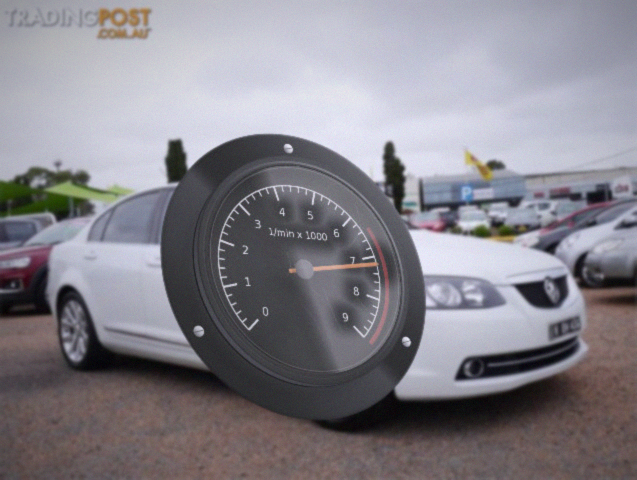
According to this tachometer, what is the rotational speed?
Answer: 7200 rpm
